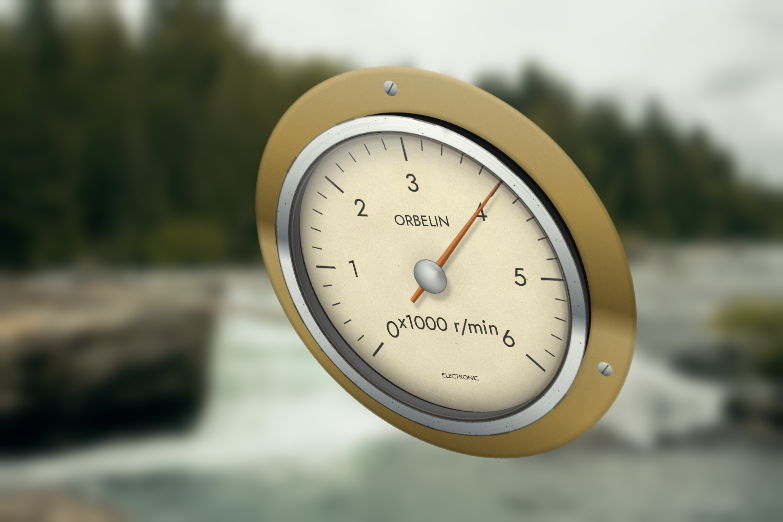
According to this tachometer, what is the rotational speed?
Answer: 4000 rpm
